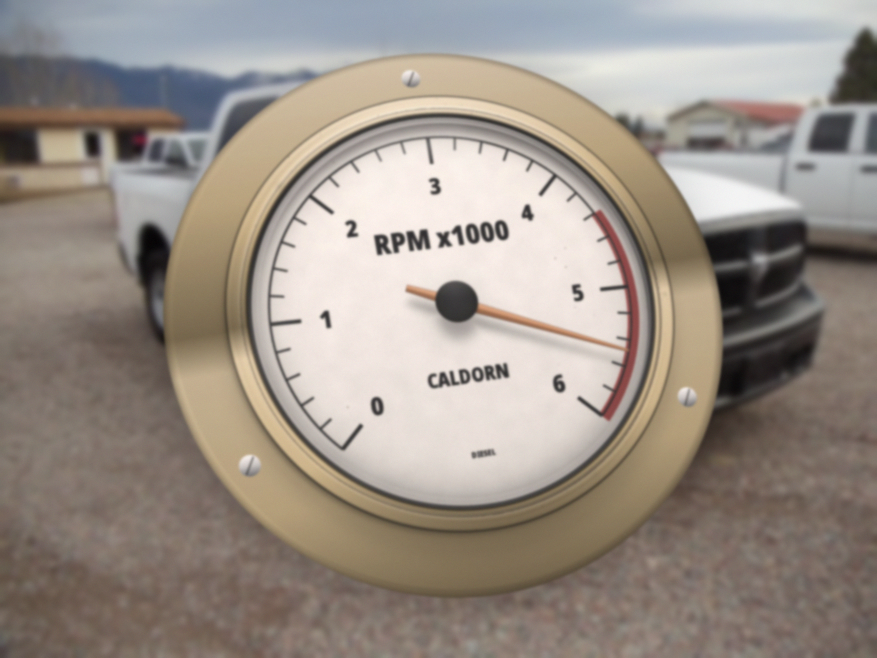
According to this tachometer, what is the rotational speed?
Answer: 5500 rpm
